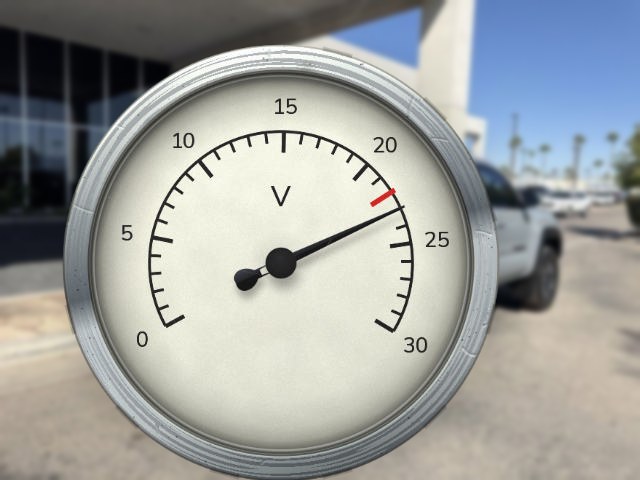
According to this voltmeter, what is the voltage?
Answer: 23 V
